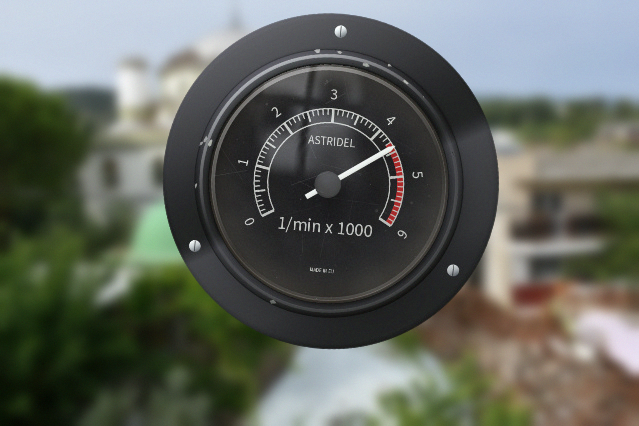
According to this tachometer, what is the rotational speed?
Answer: 4400 rpm
